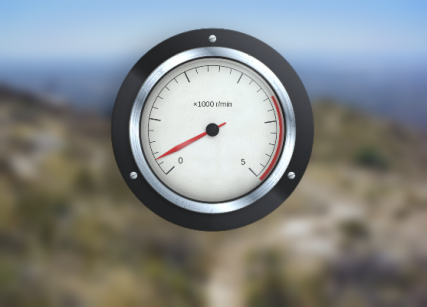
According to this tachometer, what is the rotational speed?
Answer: 300 rpm
